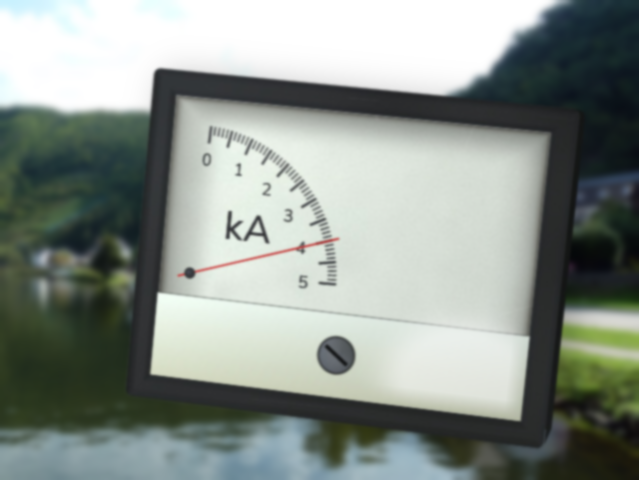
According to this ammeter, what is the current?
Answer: 4 kA
